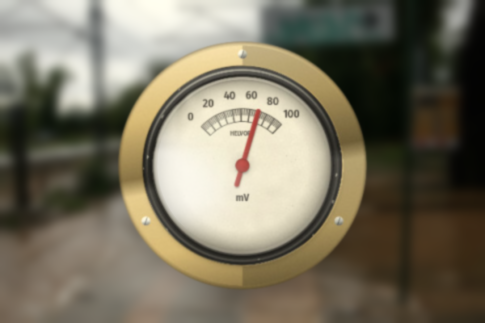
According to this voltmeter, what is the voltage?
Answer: 70 mV
